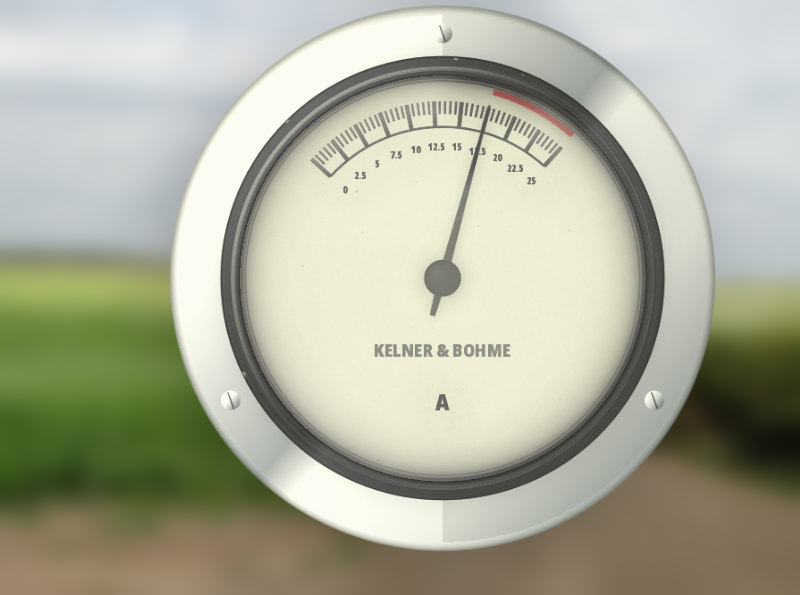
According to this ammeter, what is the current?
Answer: 17.5 A
